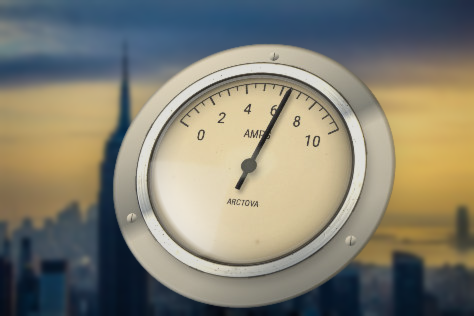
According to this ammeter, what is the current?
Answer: 6.5 A
